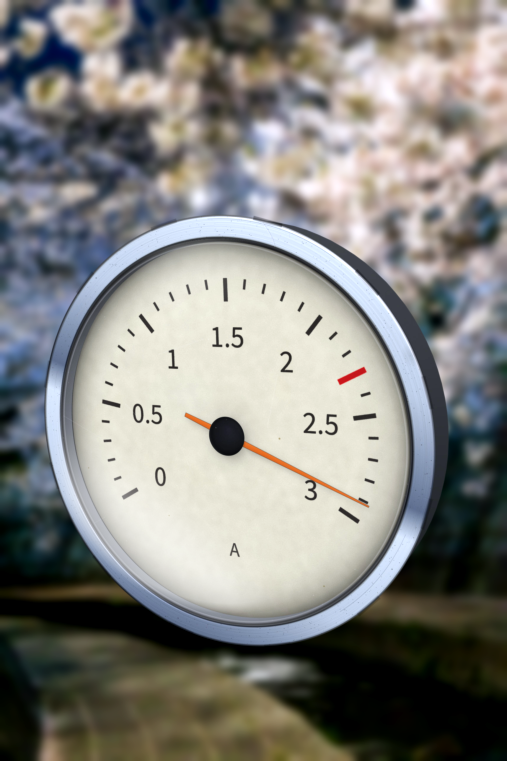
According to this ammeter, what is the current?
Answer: 2.9 A
